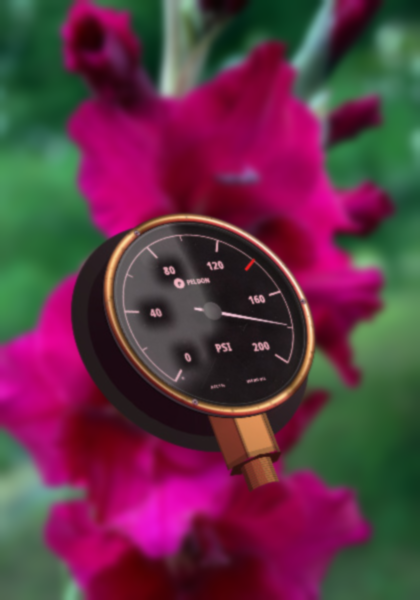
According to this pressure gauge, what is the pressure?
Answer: 180 psi
